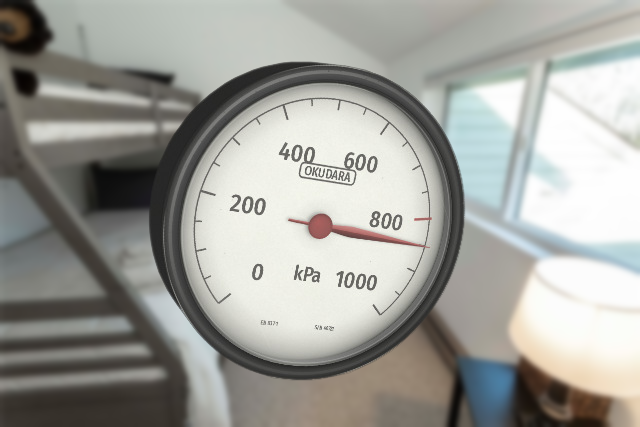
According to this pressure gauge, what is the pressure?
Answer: 850 kPa
